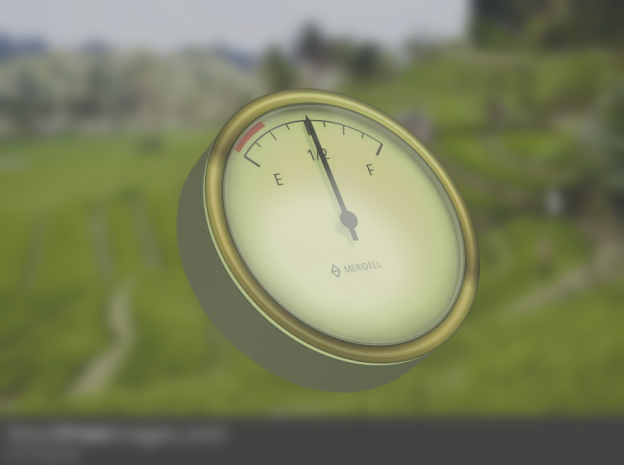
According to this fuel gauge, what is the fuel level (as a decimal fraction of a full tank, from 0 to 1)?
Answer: 0.5
